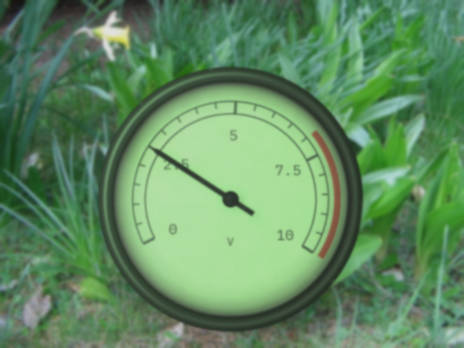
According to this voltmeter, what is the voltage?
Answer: 2.5 V
